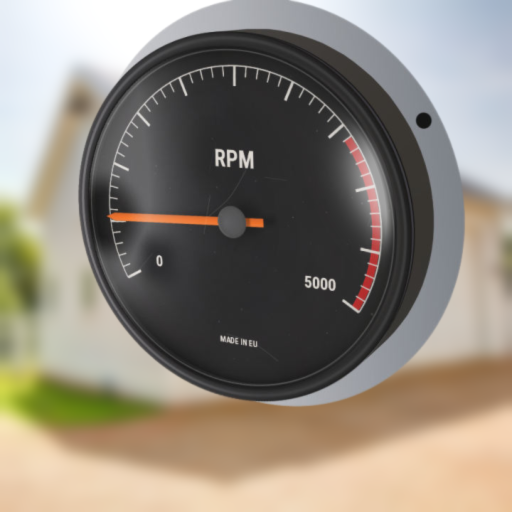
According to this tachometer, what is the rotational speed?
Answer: 550 rpm
